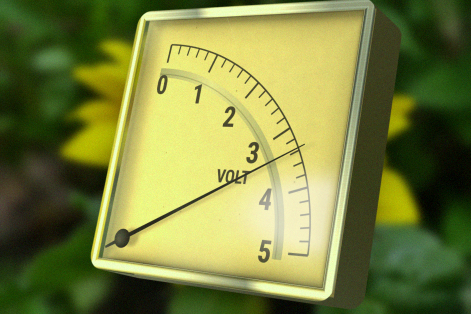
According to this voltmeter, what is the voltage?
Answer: 3.4 V
